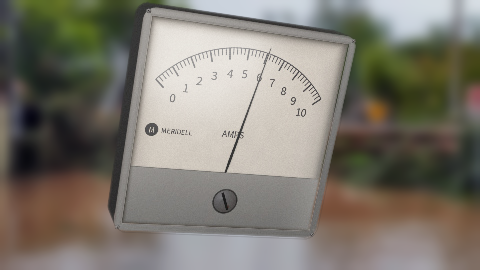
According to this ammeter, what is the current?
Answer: 6 A
